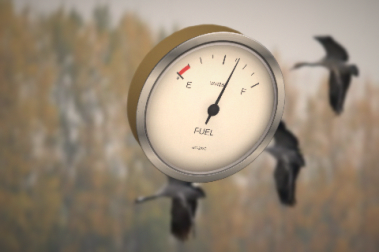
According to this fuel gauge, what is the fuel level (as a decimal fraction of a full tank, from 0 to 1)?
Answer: 0.625
